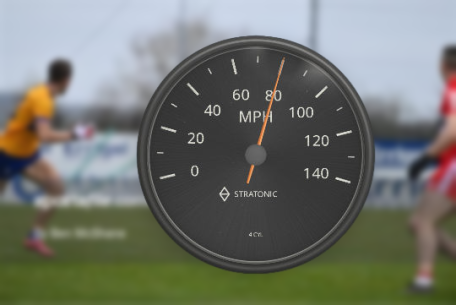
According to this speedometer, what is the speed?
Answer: 80 mph
